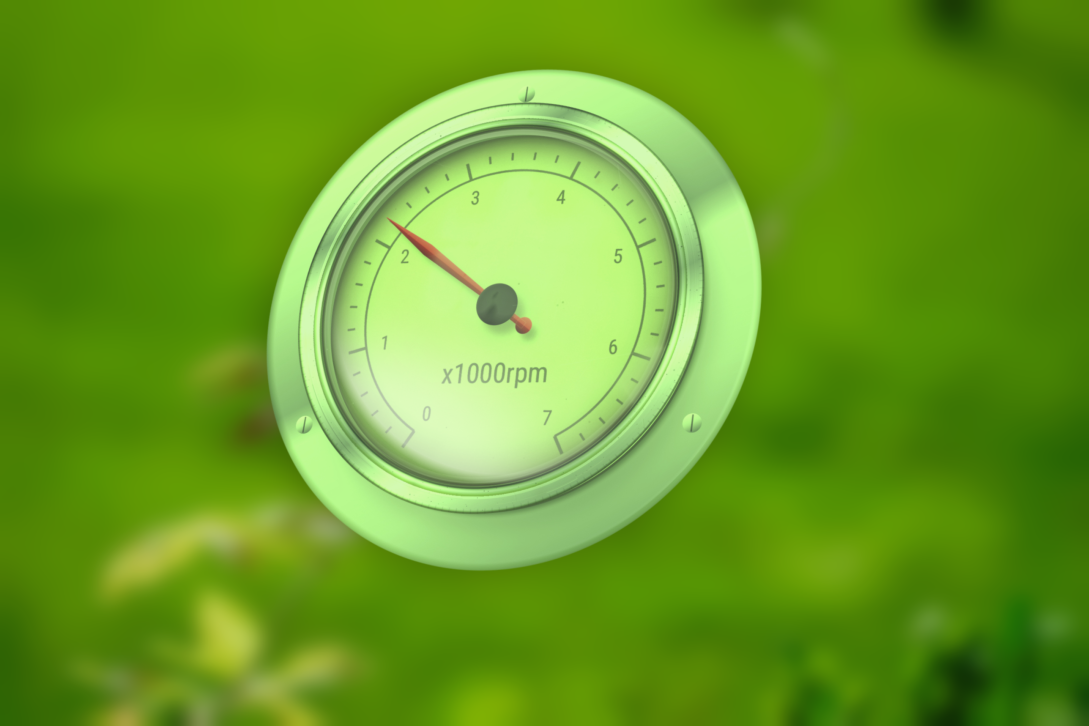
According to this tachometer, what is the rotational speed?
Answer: 2200 rpm
